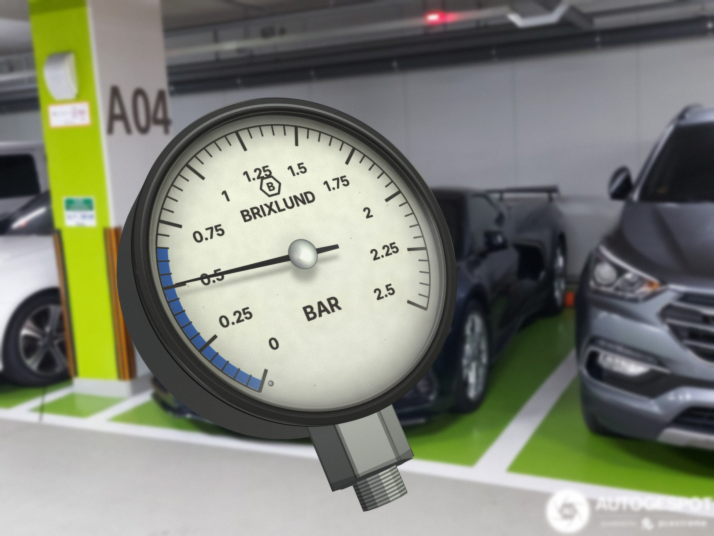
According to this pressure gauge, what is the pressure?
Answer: 0.5 bar
